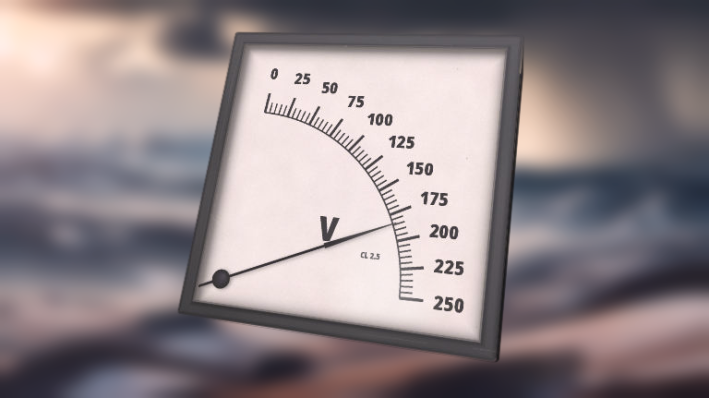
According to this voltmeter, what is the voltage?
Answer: 185 V
